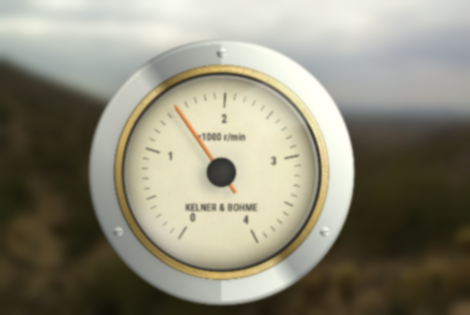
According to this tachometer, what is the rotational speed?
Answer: 1500 rpm
